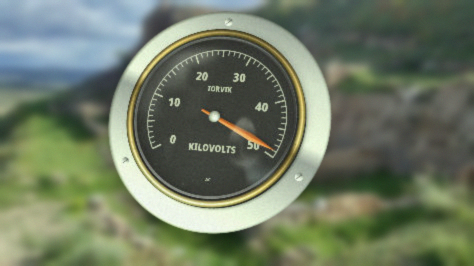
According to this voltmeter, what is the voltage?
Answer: 49 kV
